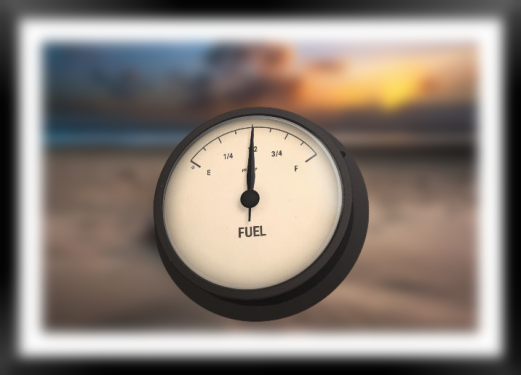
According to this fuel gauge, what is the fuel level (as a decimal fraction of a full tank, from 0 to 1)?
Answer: 0.5
